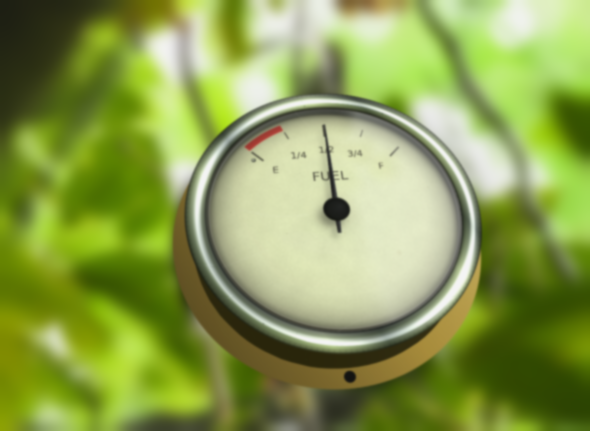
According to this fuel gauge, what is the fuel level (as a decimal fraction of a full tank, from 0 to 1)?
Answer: 0.5
